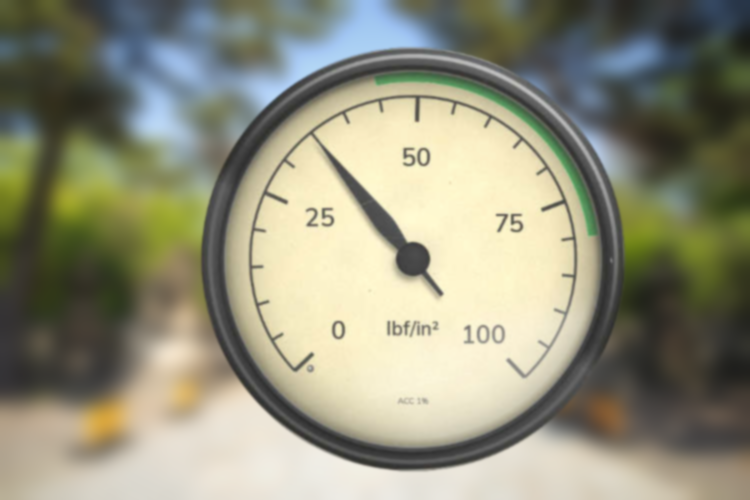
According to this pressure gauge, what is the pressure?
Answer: 35 psi
